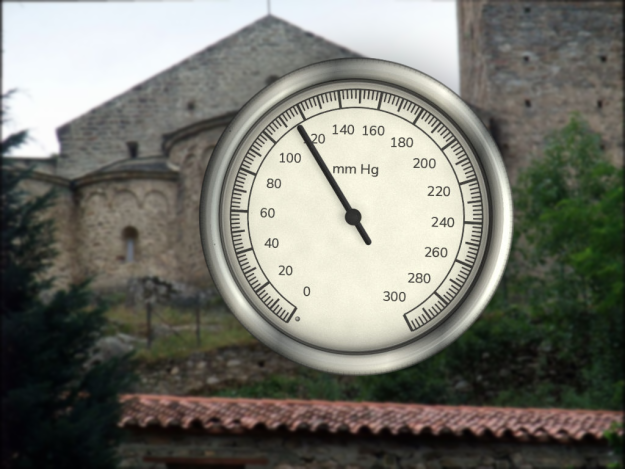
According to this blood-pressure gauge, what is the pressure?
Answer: 116 mmHg
